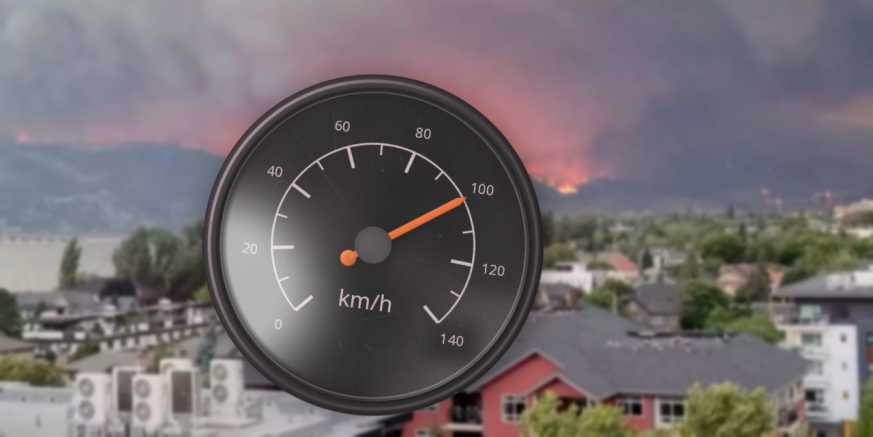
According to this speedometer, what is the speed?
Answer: 100 km/h
